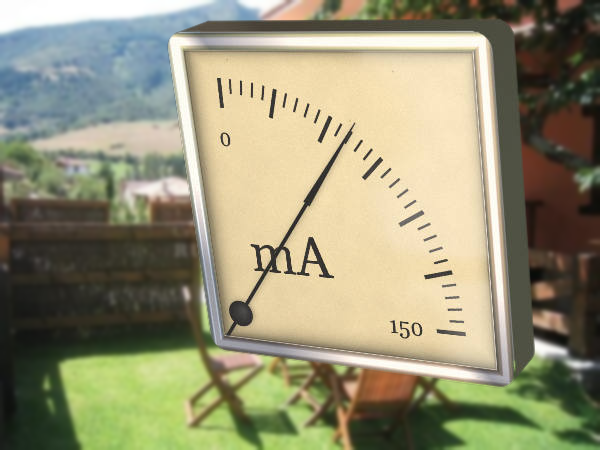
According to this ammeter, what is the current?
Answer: 60 mA
